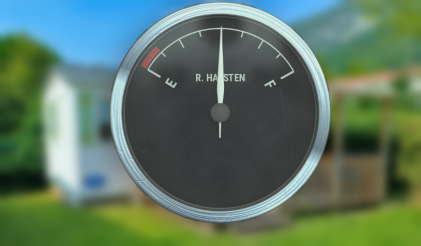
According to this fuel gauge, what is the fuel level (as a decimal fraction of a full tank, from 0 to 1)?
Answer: 0.5
